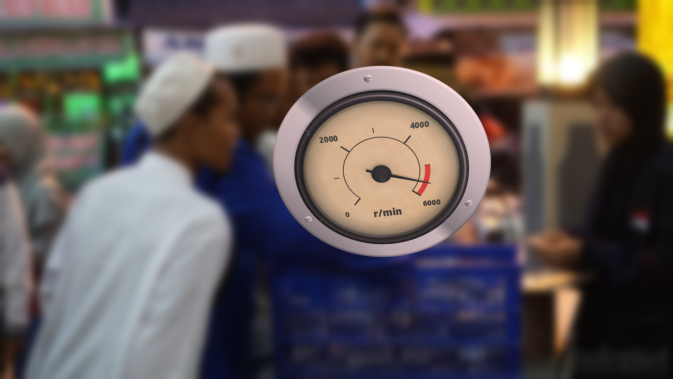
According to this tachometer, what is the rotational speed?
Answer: 5500 rpm
